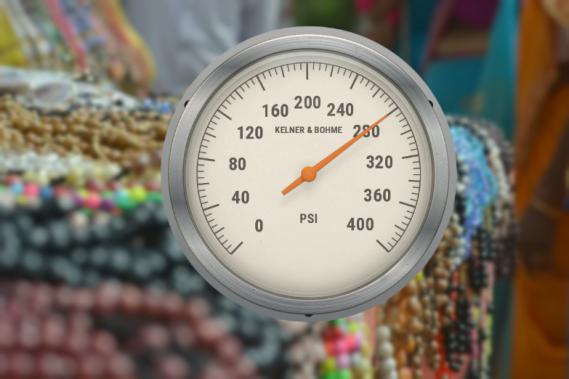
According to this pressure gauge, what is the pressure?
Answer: 280 psi
